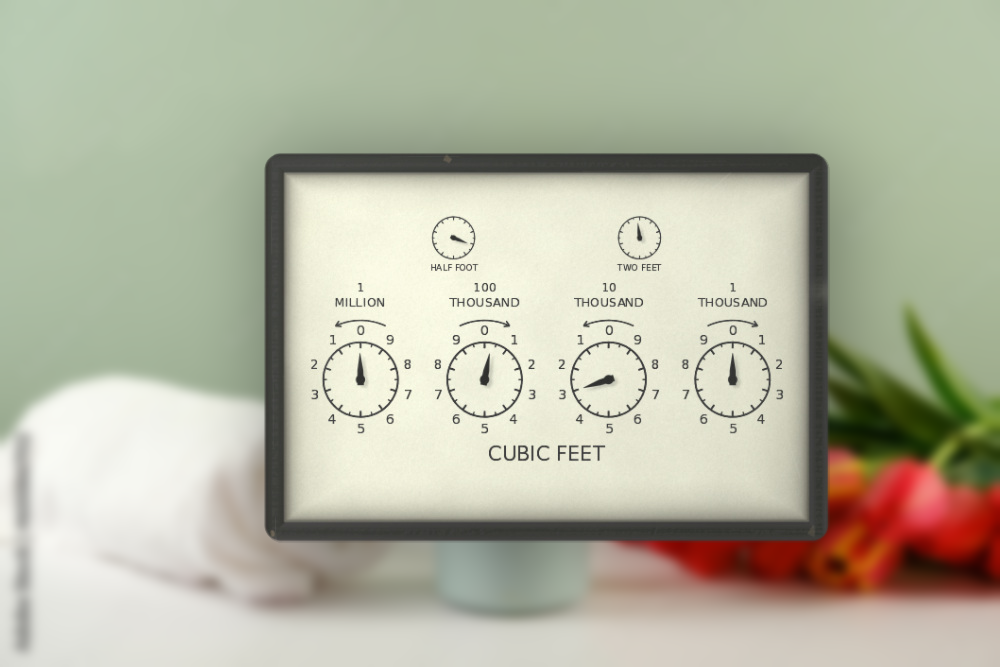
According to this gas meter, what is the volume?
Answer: 3000 ft³
